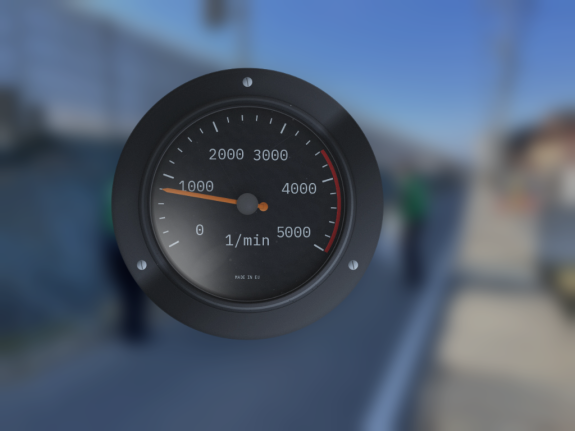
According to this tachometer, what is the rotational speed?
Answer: 800 rpm
